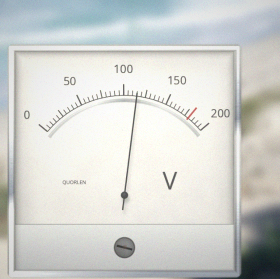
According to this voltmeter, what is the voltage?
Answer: 115 V
